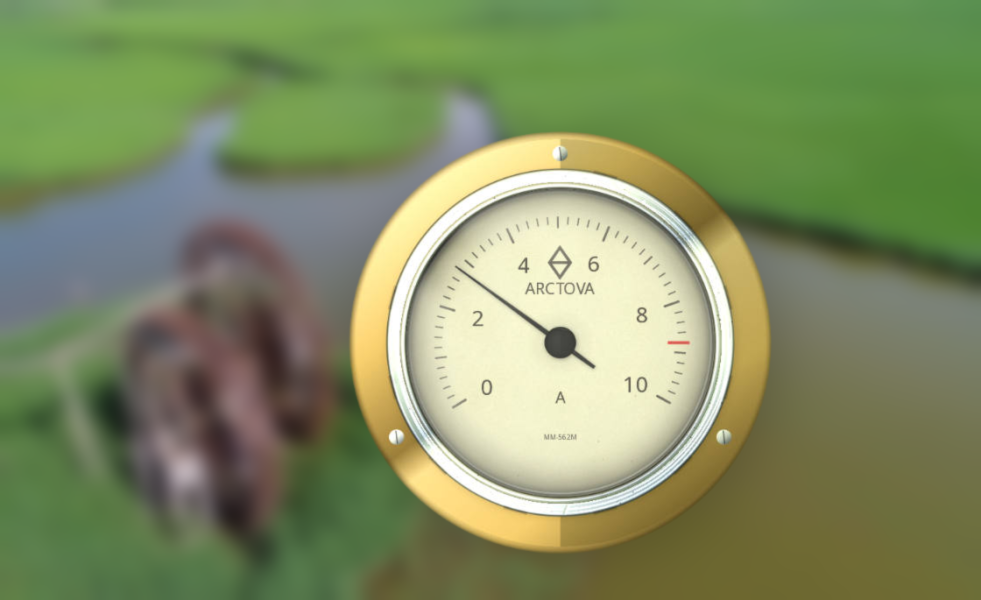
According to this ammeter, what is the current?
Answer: 2.8 A
